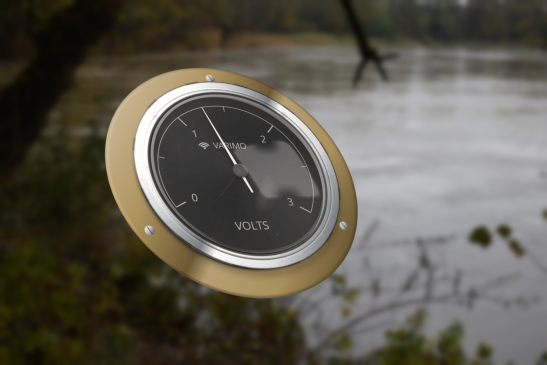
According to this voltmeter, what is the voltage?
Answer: 1.25 V
